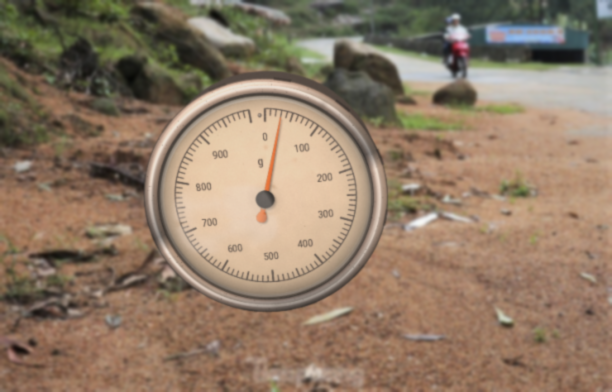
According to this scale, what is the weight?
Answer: 30 g
